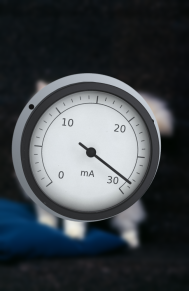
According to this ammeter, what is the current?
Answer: 28.5 mA
